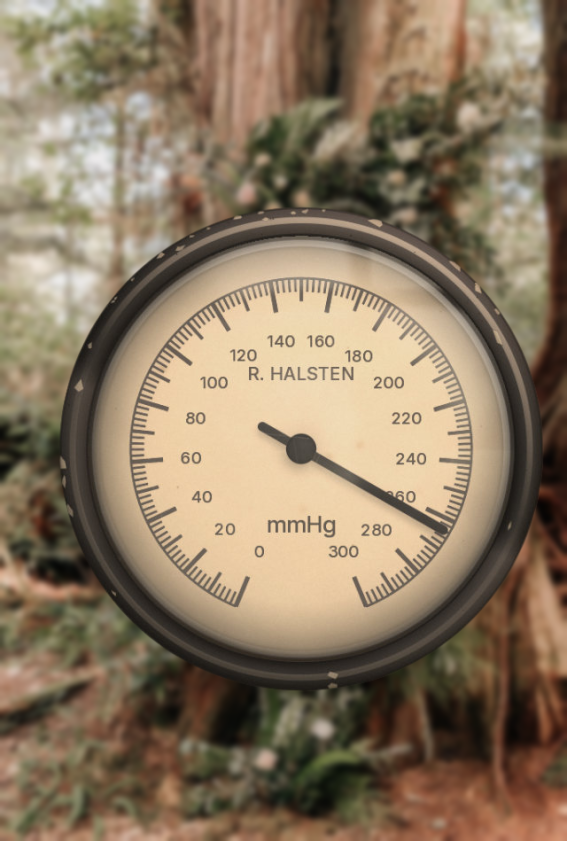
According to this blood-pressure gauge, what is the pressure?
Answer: 264 mmHg
